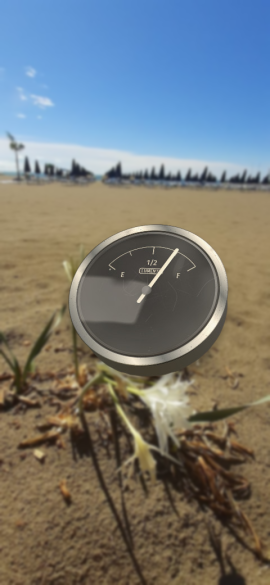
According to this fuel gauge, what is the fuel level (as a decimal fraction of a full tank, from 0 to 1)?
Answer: 0.75
